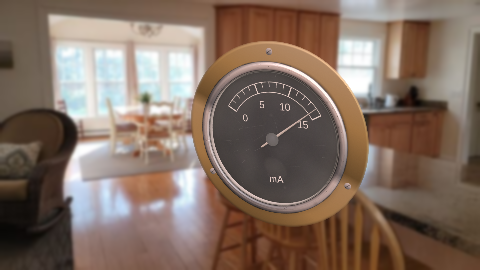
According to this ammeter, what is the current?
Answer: 14 mA
